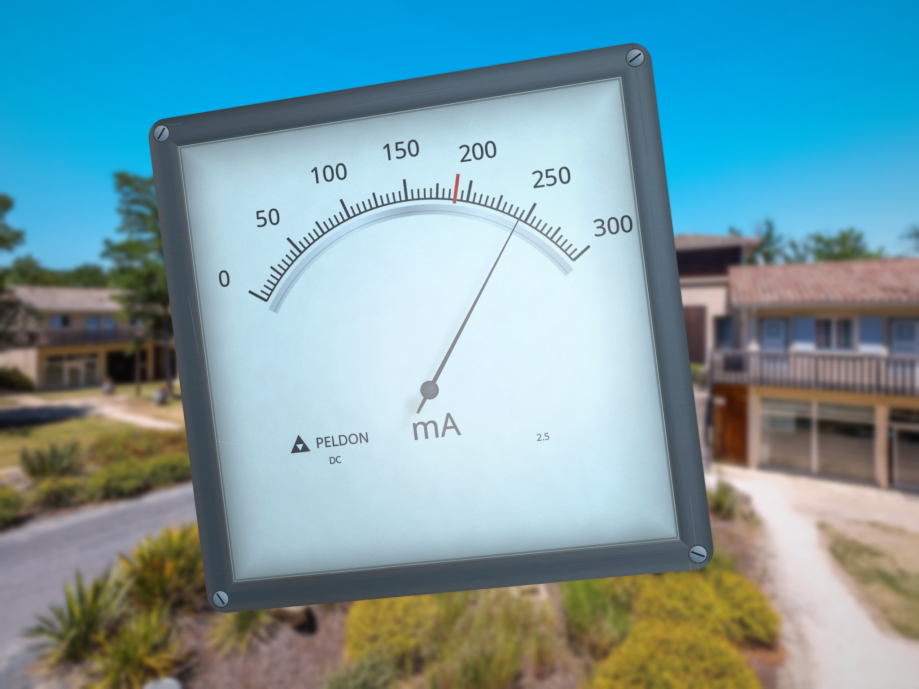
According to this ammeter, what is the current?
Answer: 245 mA
